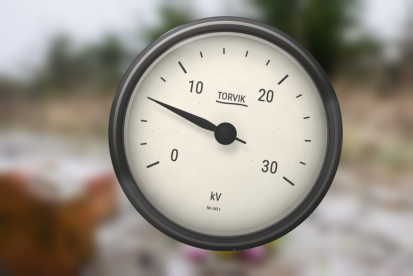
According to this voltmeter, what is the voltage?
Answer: 6 kV
